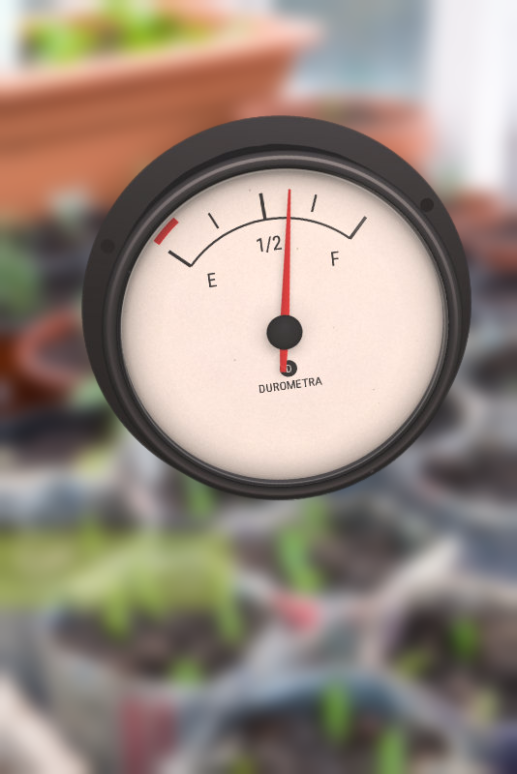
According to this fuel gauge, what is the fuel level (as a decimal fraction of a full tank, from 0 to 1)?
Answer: 0.625
